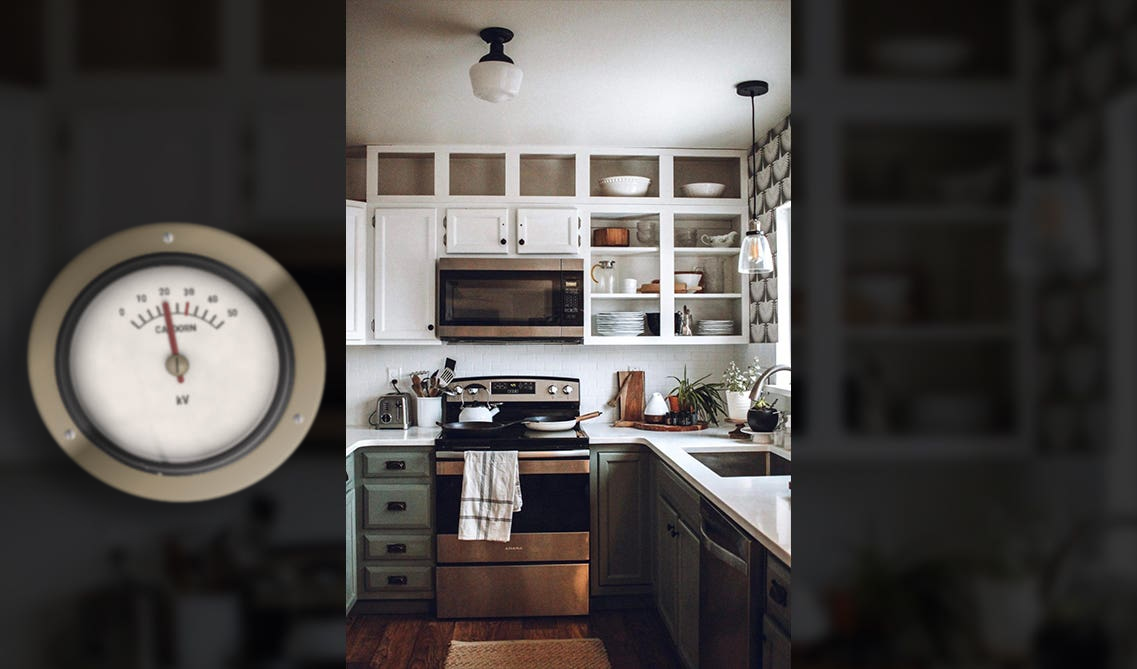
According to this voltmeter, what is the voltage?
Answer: 20 kV
